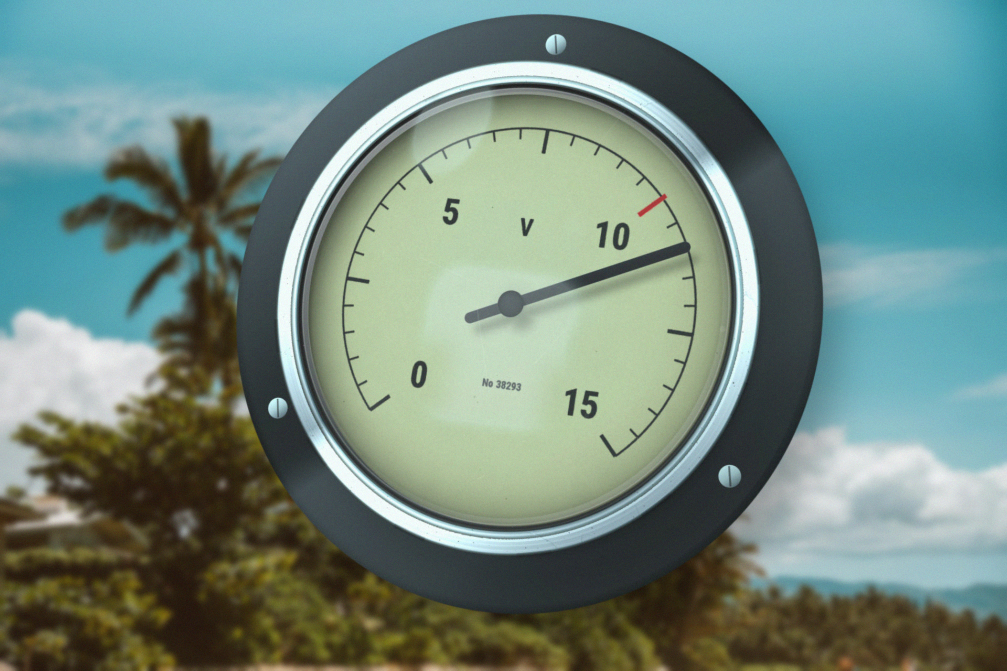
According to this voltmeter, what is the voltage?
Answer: 11 V
